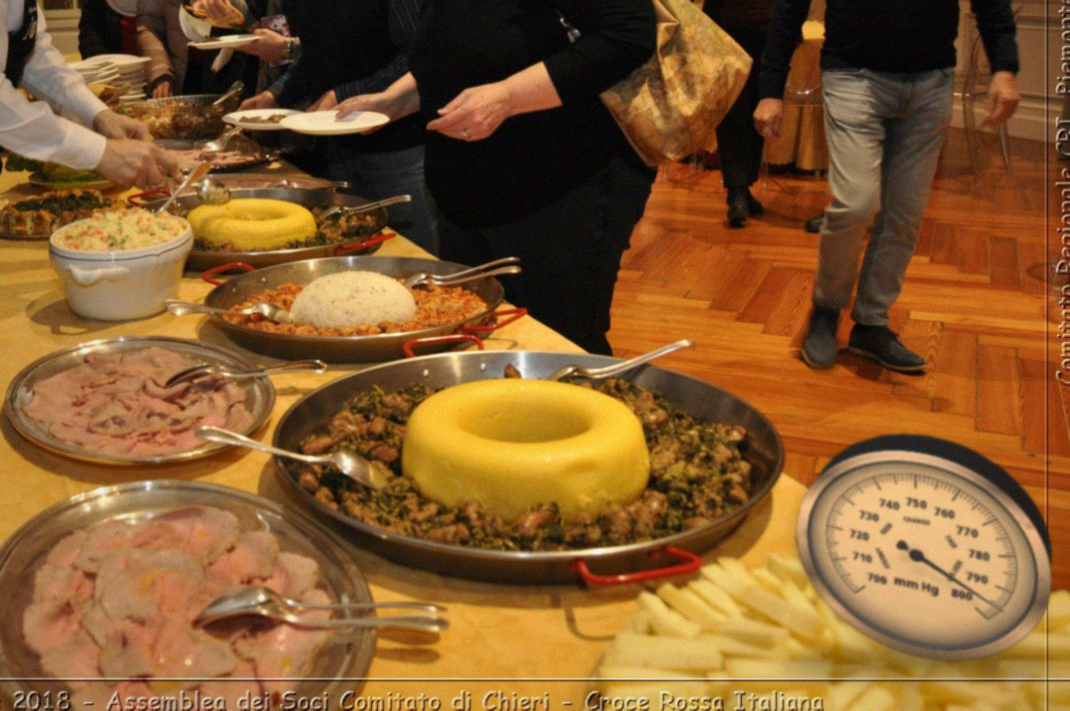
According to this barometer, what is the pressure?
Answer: 795 mmHg
